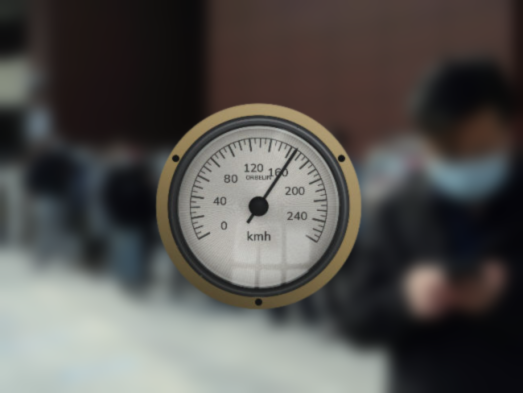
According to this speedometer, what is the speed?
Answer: 165 km/h
